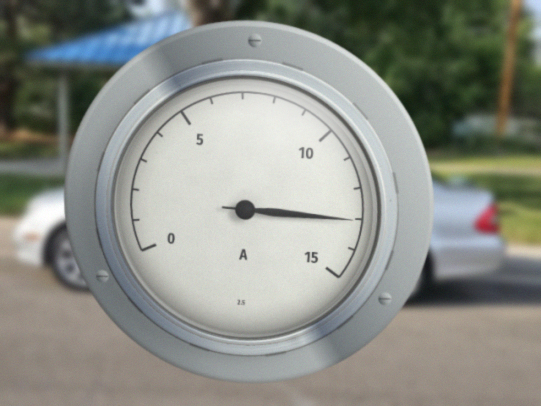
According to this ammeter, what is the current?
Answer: 13 A
